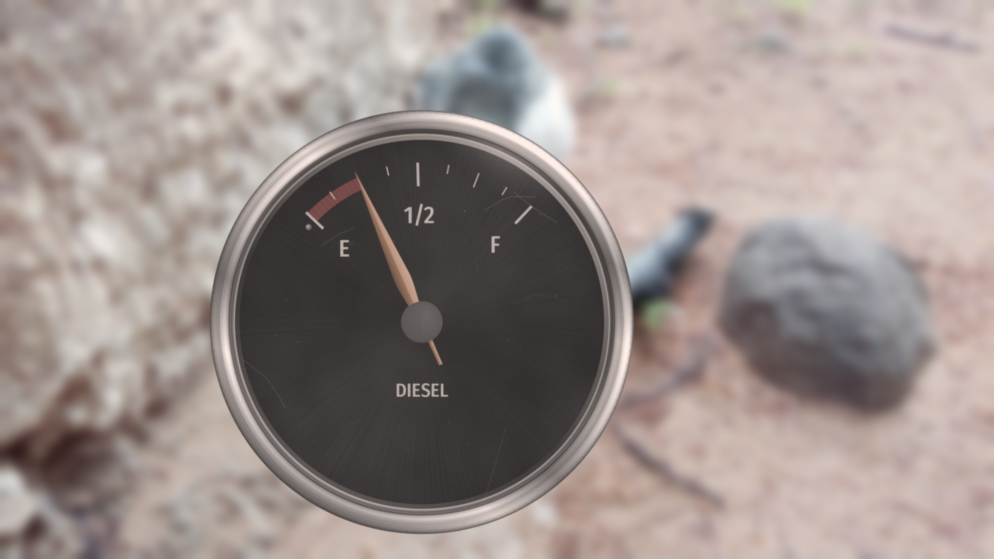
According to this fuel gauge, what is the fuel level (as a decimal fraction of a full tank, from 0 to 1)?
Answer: 0.25
